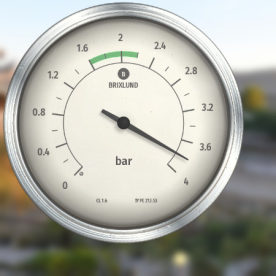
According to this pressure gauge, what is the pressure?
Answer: 3.8 bar
